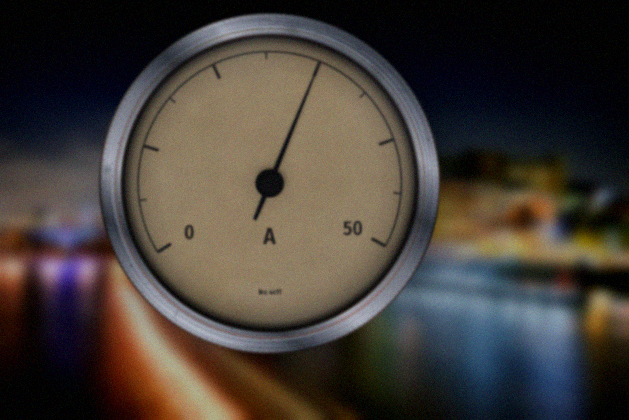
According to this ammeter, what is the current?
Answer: 30 A
